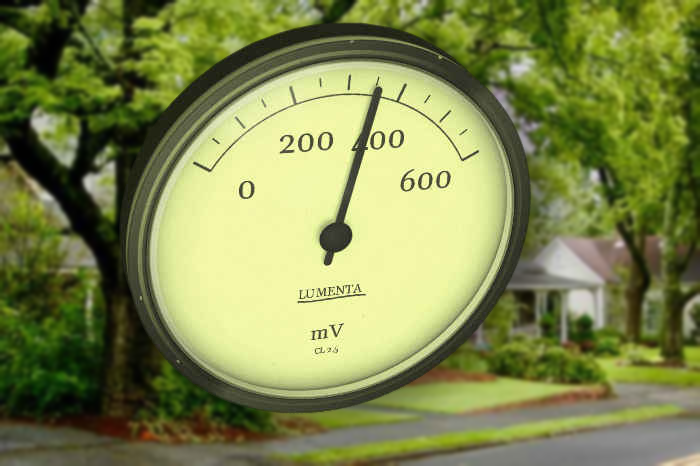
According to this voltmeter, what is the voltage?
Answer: 350 mV
